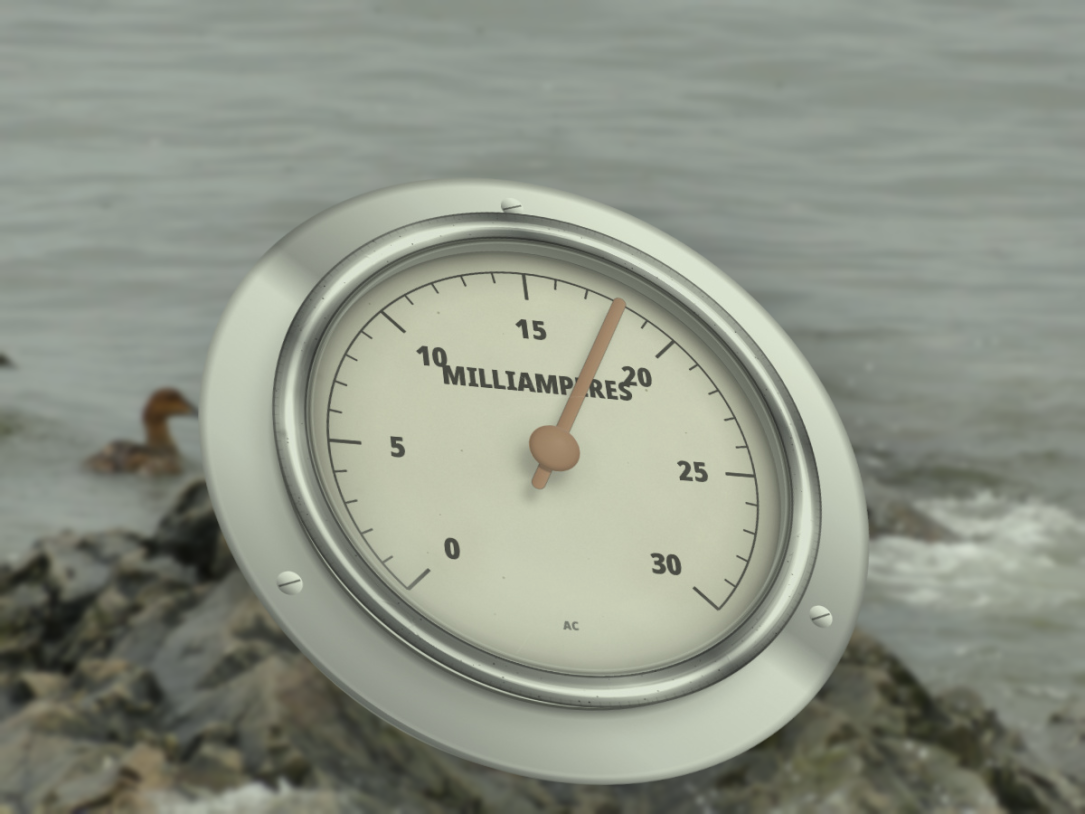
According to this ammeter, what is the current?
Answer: 18 mA
